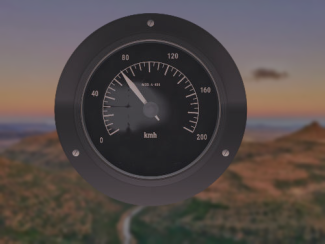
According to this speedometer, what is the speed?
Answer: 70 km/h
